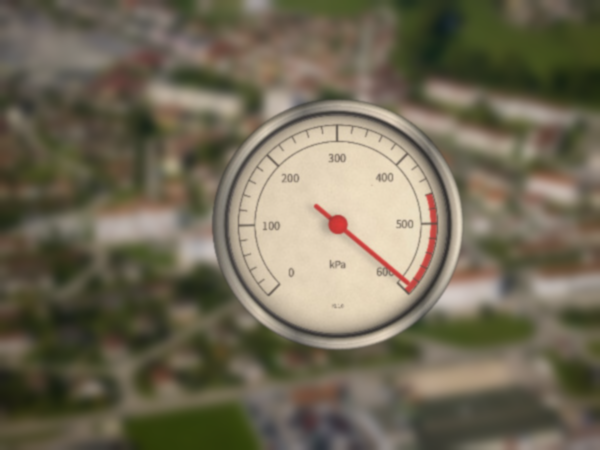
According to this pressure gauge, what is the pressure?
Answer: 590 kPa
